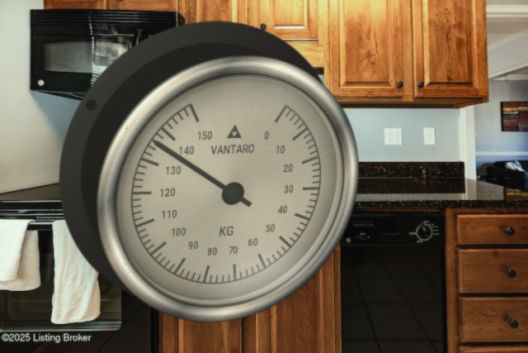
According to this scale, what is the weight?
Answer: 136 kg
